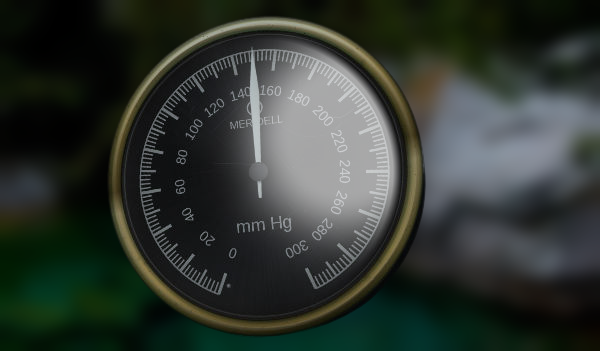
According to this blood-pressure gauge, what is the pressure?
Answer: 150 mmHg
